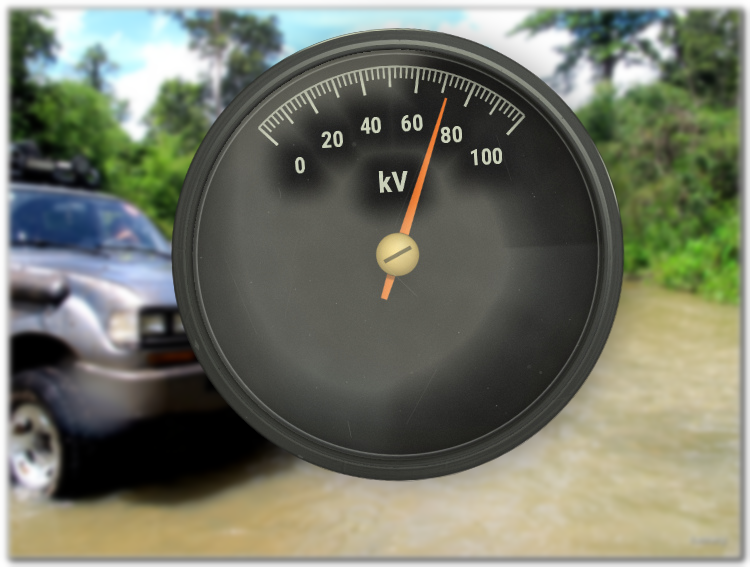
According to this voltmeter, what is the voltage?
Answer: 72 kV
